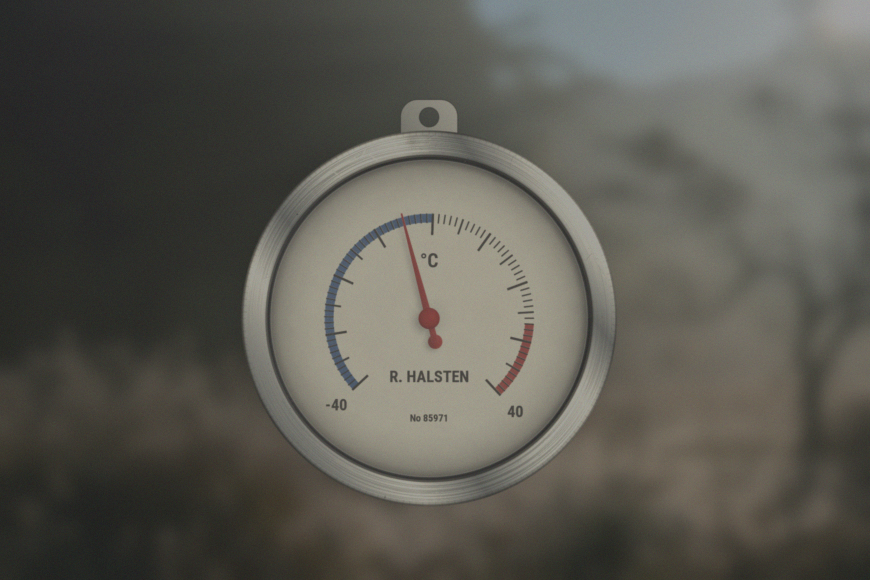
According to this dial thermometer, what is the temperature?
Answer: -5 °C
